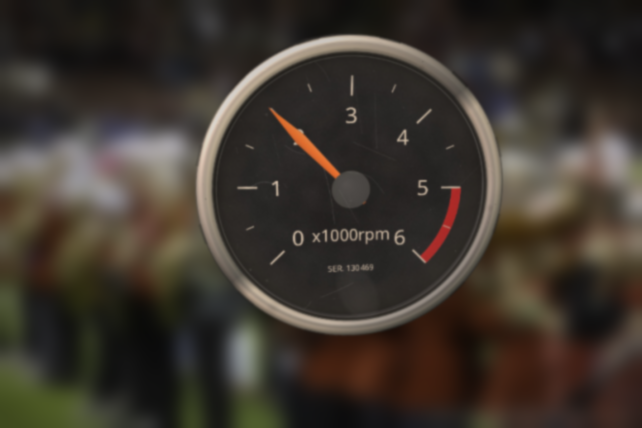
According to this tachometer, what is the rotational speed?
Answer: 2000 rpm
